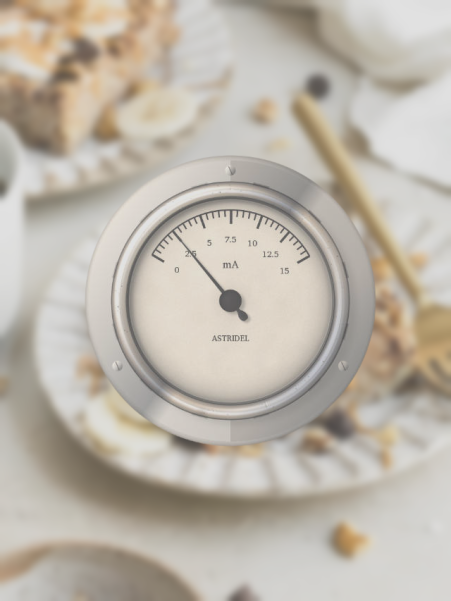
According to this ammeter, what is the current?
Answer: 2.5 mA
